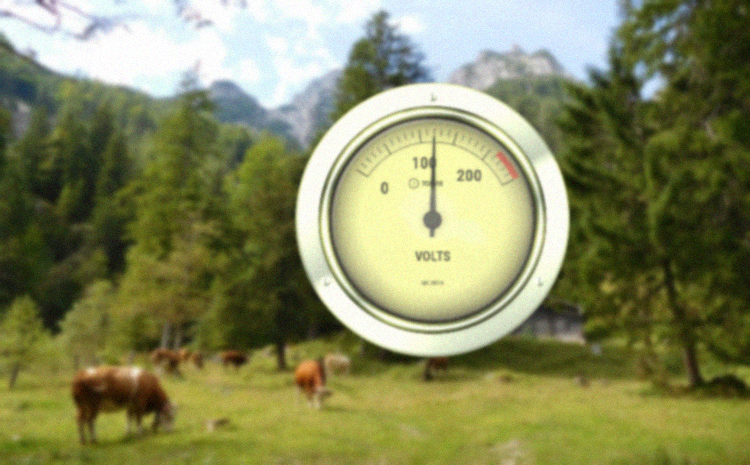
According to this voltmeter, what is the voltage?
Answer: 120 V
